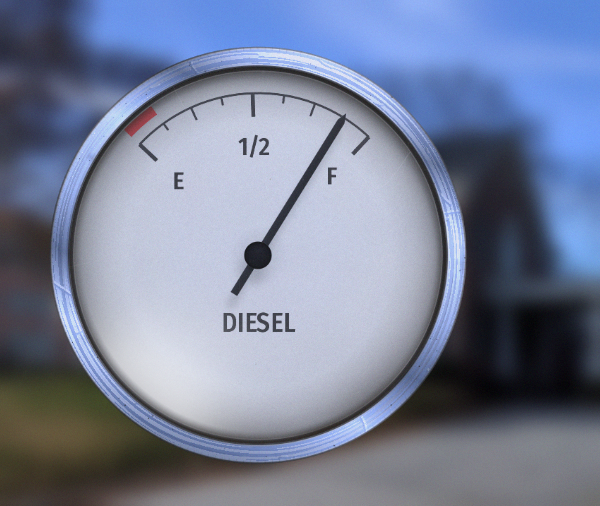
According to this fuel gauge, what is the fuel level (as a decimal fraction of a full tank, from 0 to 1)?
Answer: 0.875
